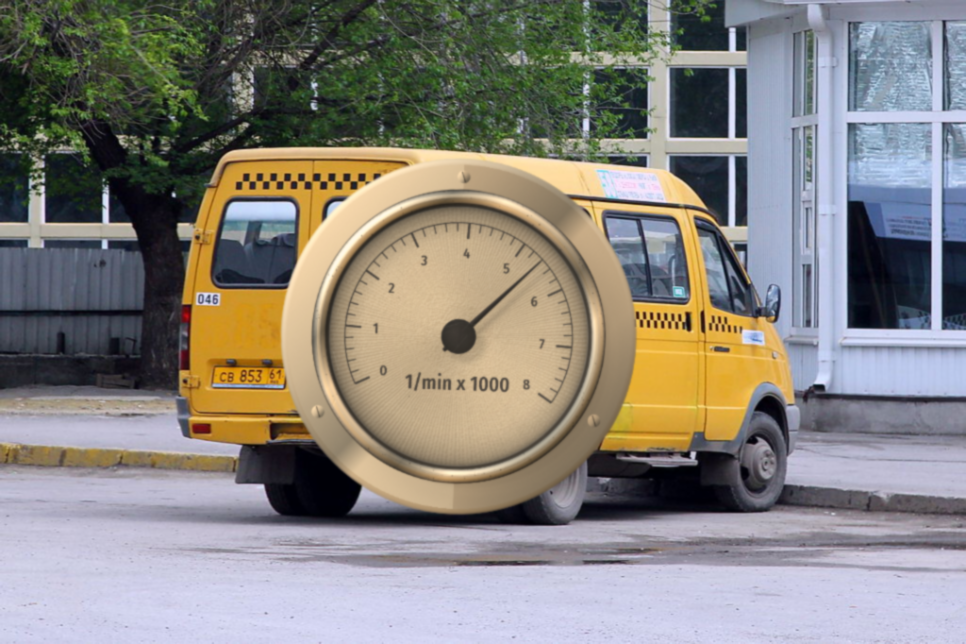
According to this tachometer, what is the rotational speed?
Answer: 5400 rpm
